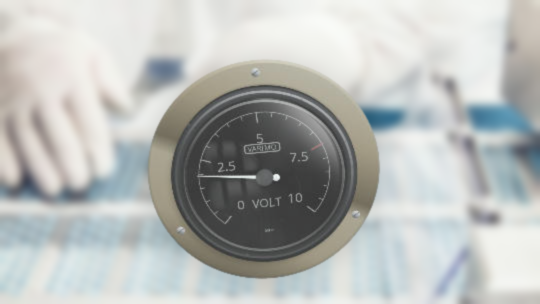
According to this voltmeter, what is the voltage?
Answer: 2 V
